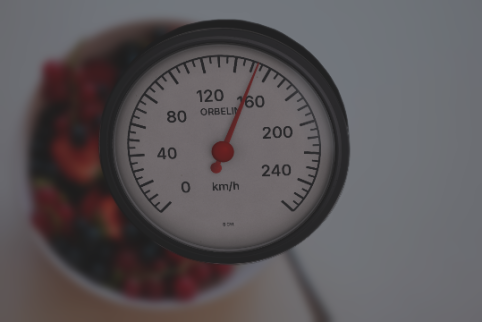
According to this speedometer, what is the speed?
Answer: 152.5 km/h
